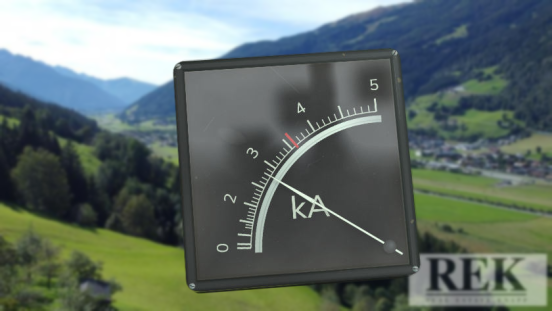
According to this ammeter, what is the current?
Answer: 2.8 kA
